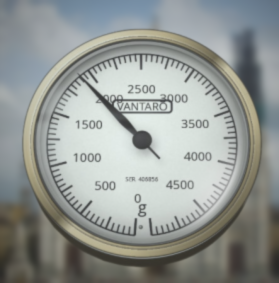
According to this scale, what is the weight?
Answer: 1900 g
